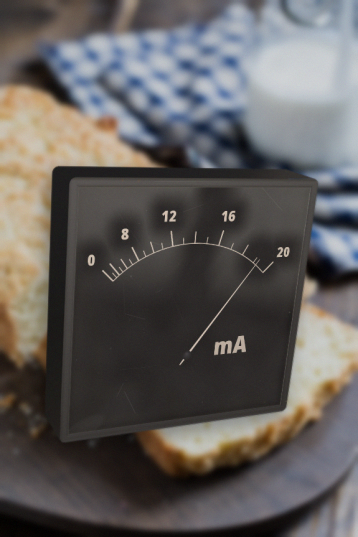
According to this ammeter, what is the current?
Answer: 19 mA
